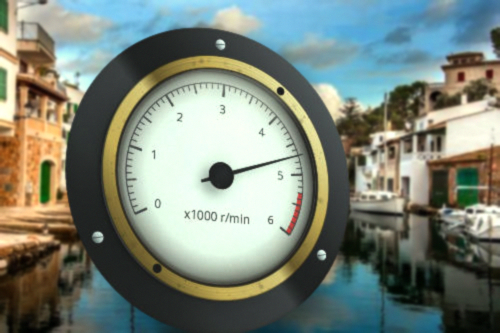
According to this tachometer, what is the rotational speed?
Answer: 4700 rpm
